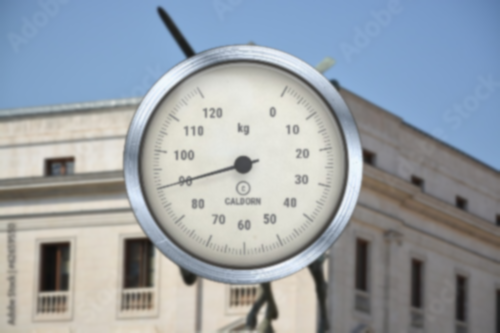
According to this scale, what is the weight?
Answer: 90 kg
